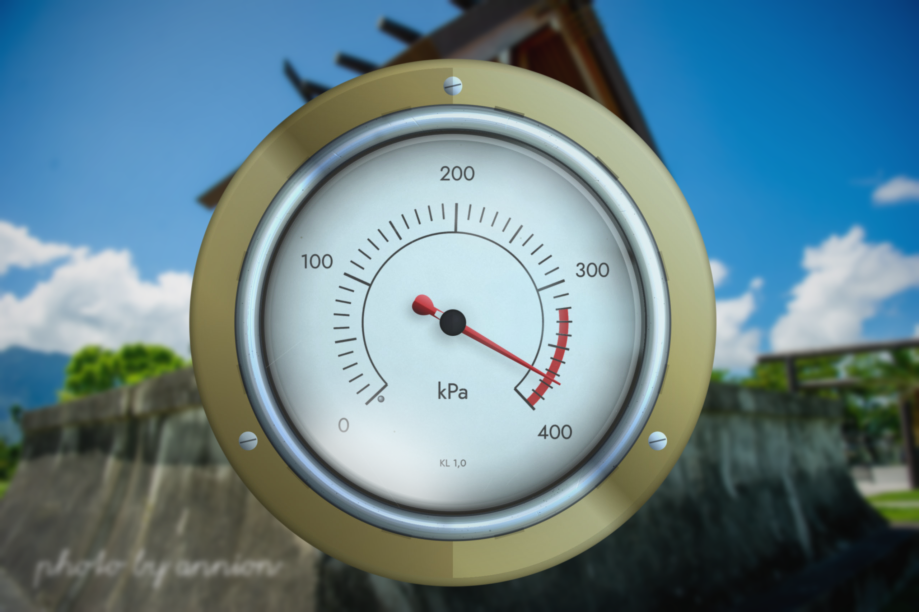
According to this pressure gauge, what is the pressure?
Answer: 375 kPa
